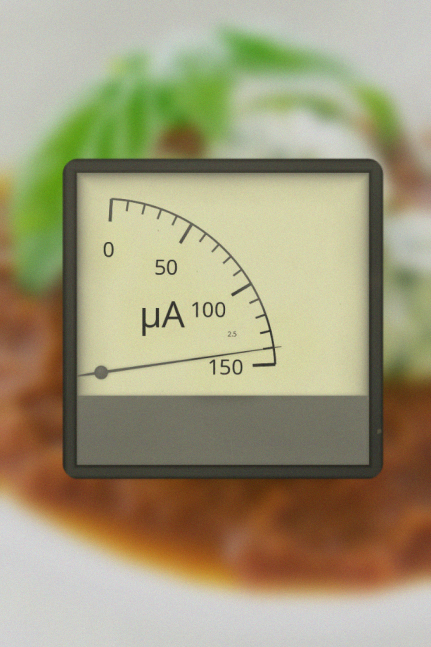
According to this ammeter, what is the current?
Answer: 140 µA
